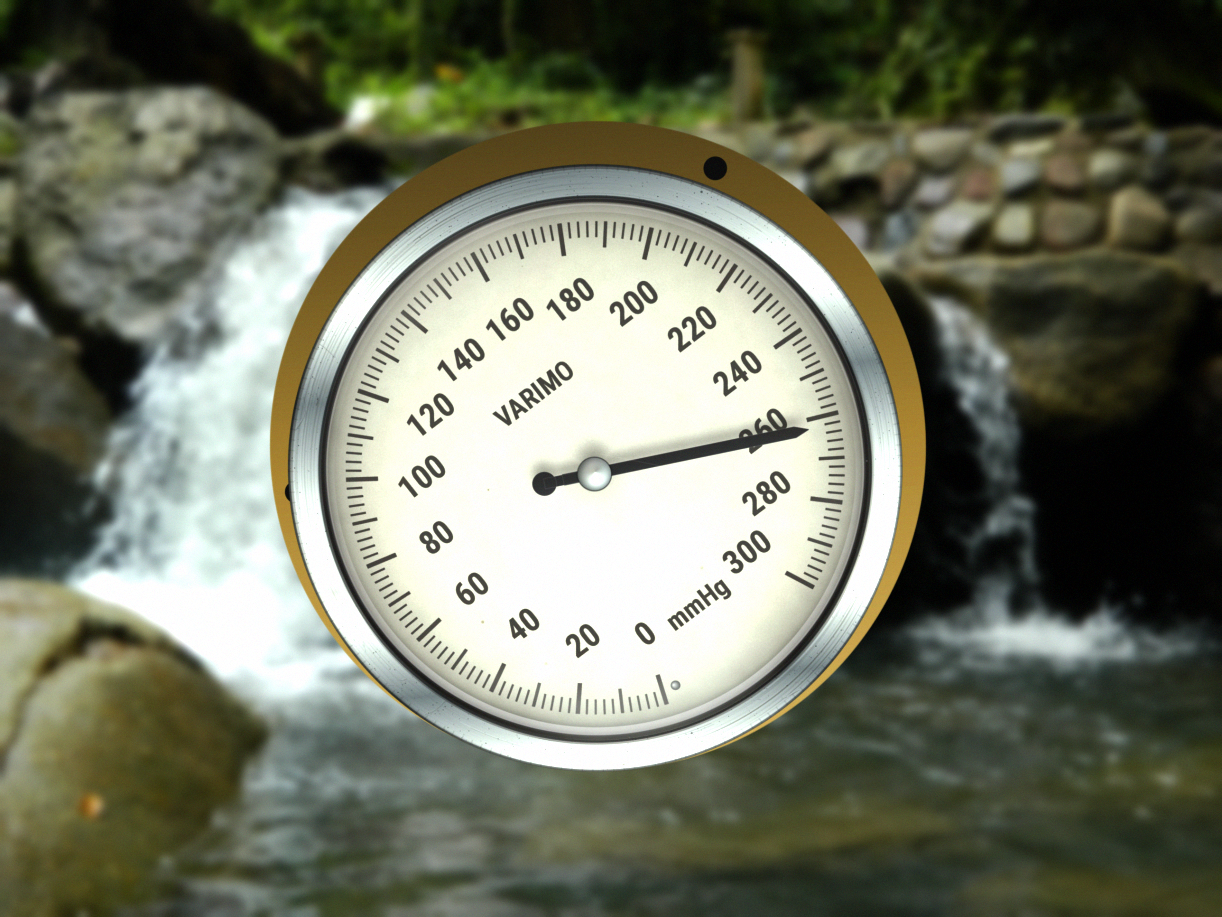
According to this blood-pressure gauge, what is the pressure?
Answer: 262 mmHg
